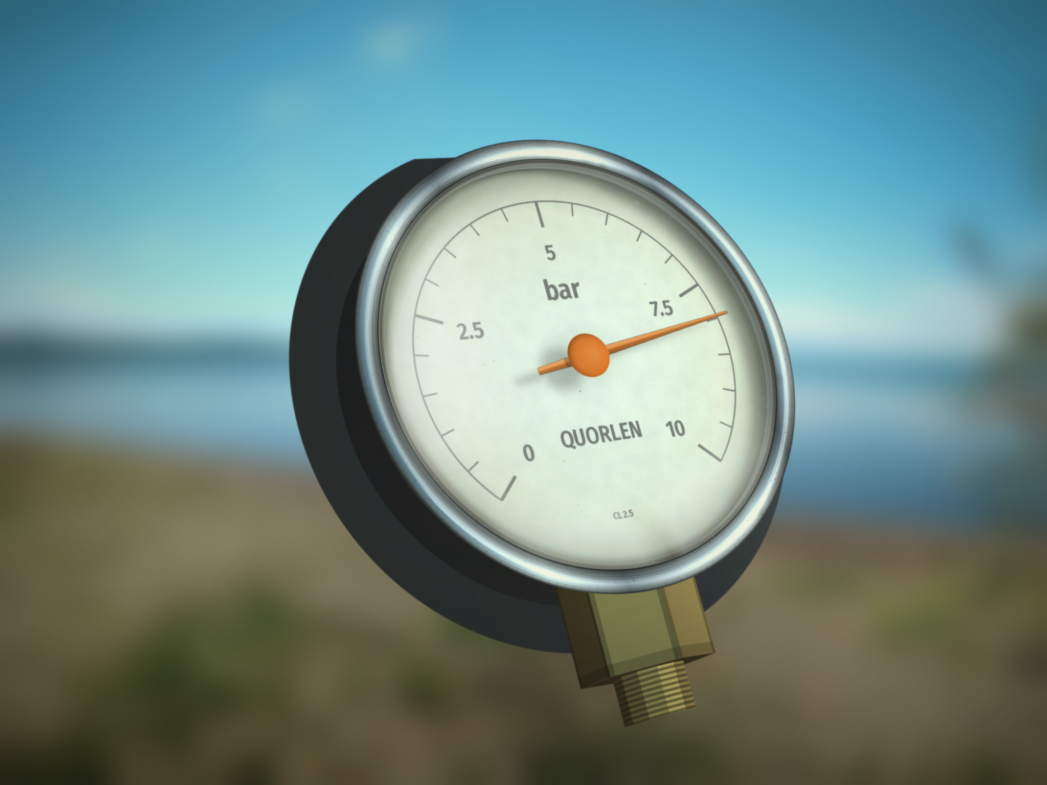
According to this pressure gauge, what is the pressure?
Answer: 8 bar
